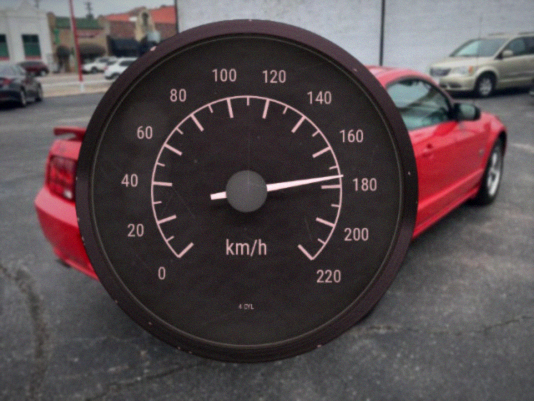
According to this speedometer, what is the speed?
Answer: 175 km/h
